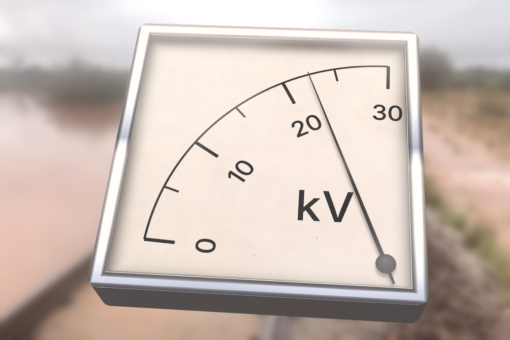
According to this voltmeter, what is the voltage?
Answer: 22.5 kV
